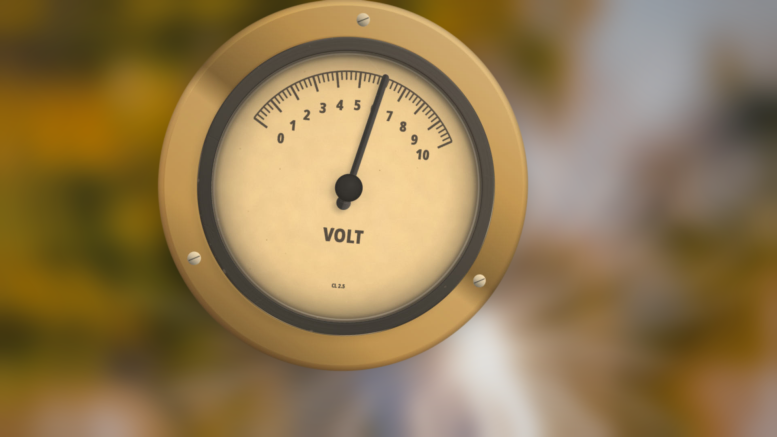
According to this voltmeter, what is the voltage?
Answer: 6 V
